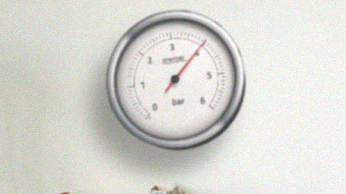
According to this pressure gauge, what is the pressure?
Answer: 4 bar
